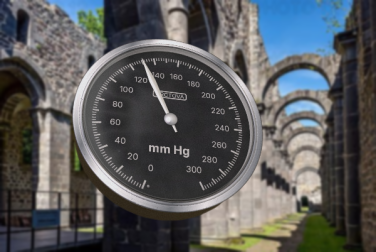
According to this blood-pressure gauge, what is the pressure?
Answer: 130 mmHg
